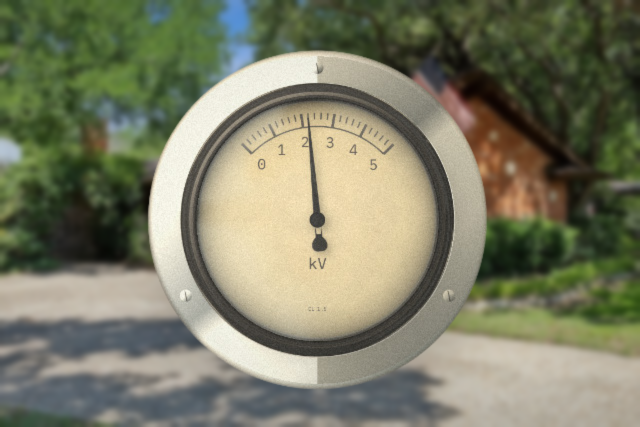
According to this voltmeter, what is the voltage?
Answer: 2.2 kV
